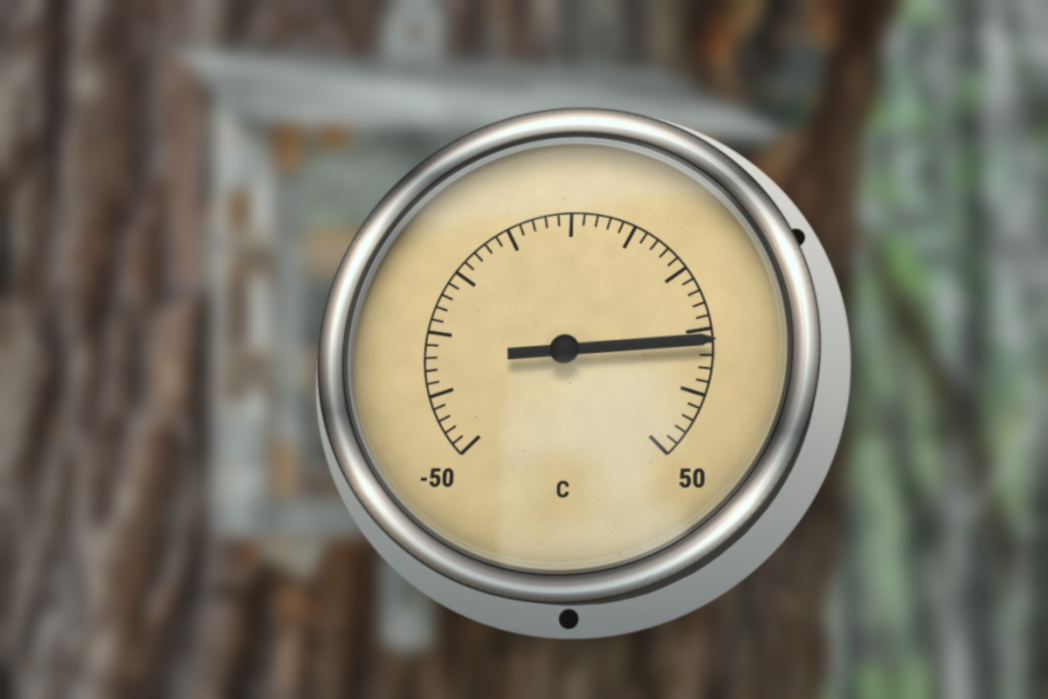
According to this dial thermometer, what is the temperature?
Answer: 32 °C
